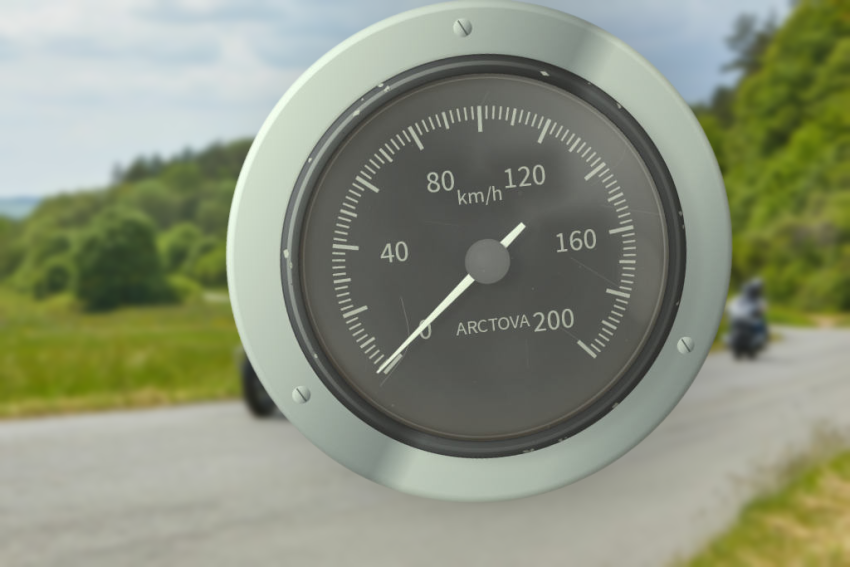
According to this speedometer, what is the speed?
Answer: 2 km/h
